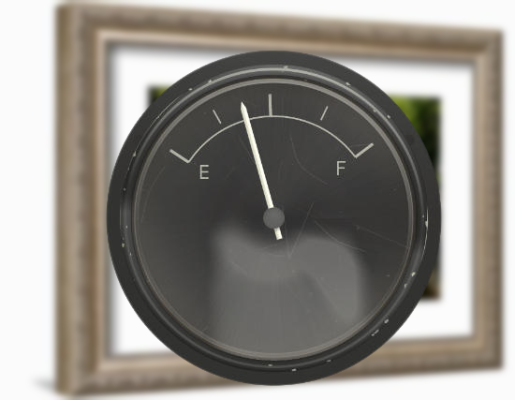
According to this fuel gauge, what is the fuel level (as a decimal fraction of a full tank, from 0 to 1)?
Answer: 0.375
